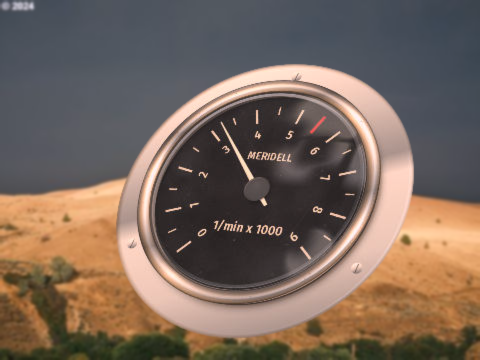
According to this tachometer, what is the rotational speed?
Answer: 3250 rpm
